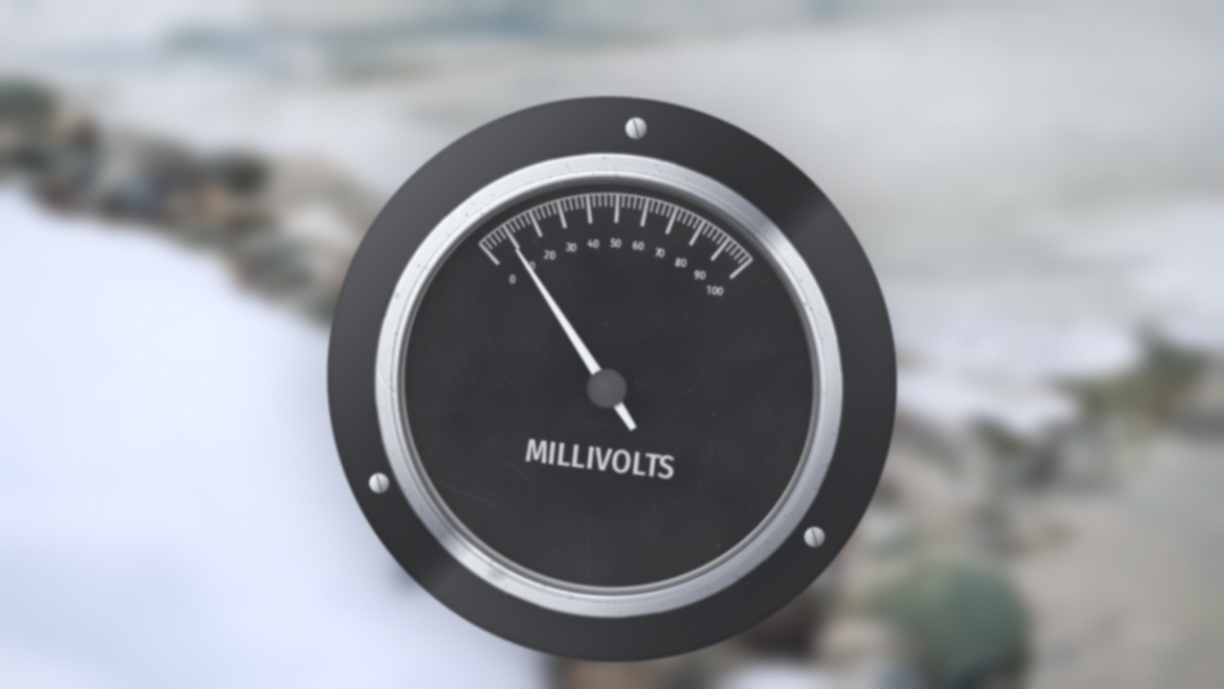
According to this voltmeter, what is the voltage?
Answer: 10 mV
